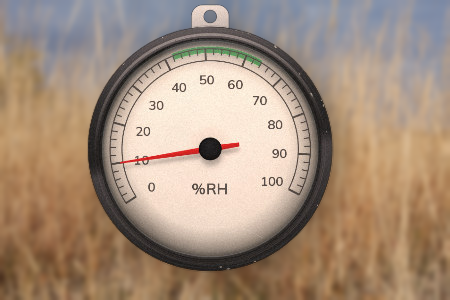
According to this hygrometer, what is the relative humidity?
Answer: 10 %
